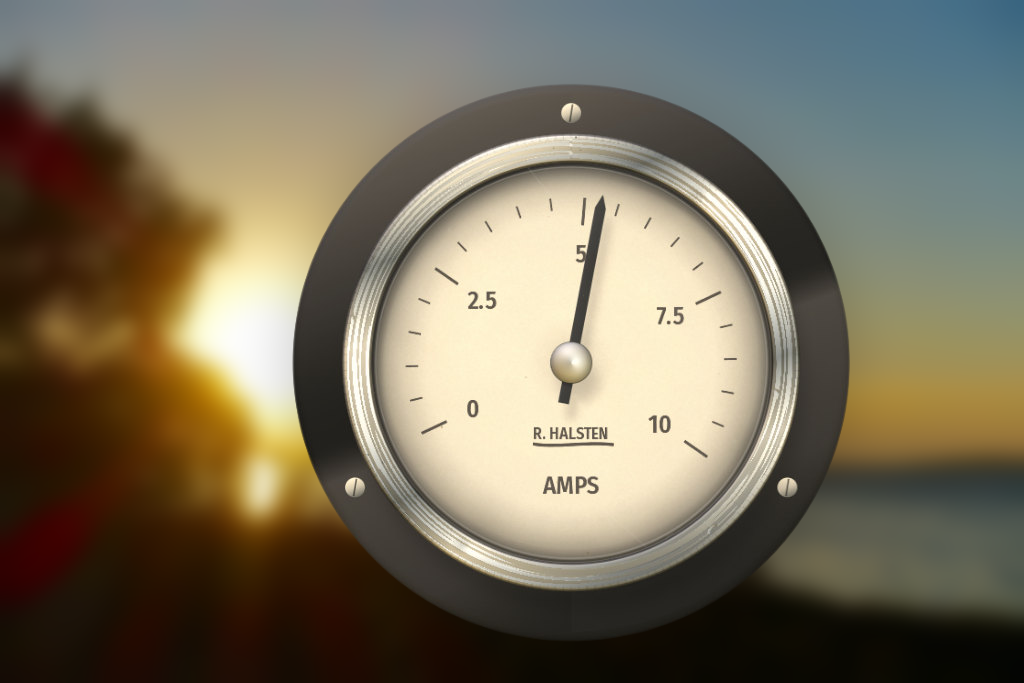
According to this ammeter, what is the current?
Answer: 5.25 A
